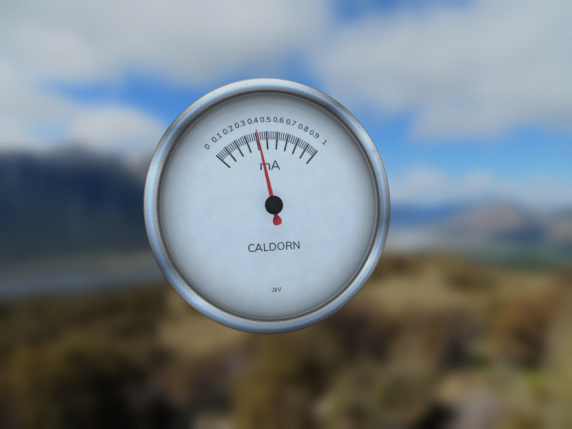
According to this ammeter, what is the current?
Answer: 0.4 mA
